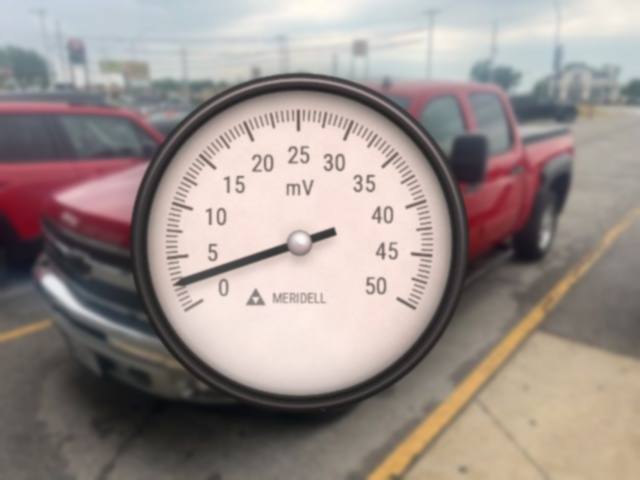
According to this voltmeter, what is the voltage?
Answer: 2.5 mV
